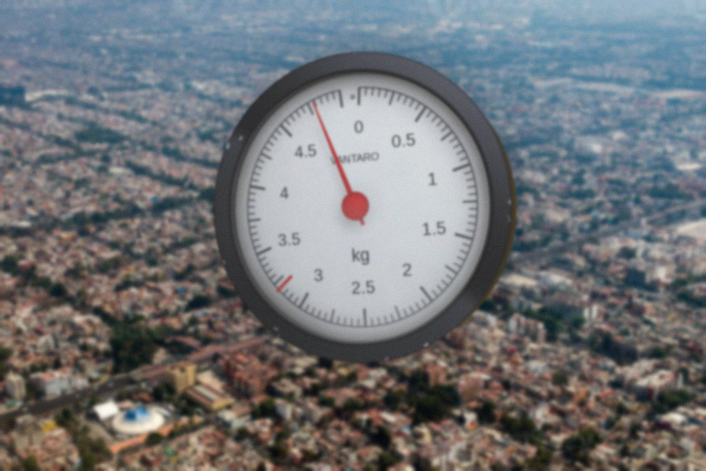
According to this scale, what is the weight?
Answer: 4.8 kg
